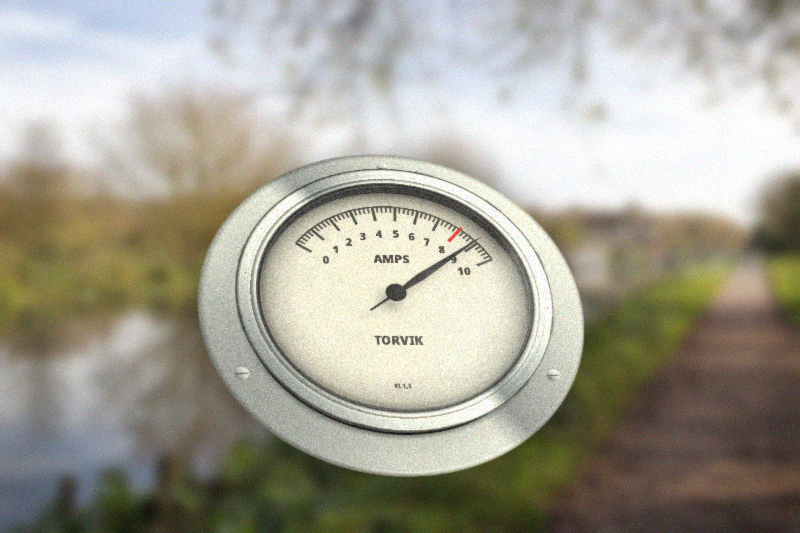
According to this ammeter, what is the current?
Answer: 9 A
